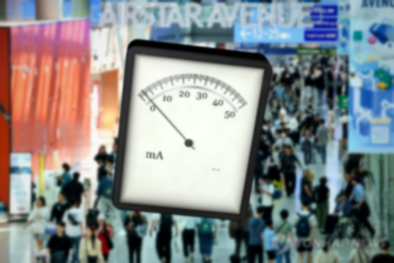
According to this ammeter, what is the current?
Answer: 2.5 mA
